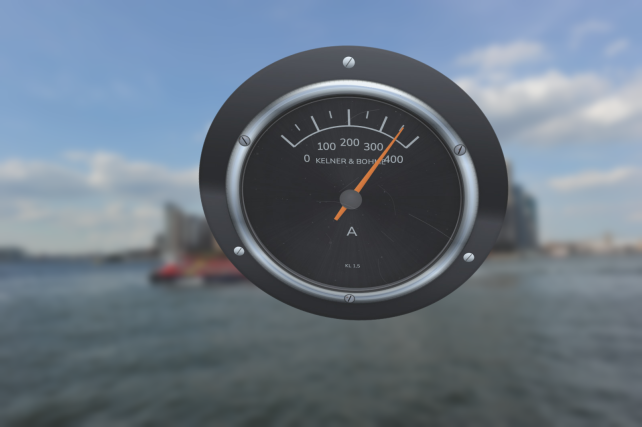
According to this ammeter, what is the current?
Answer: 350 A
